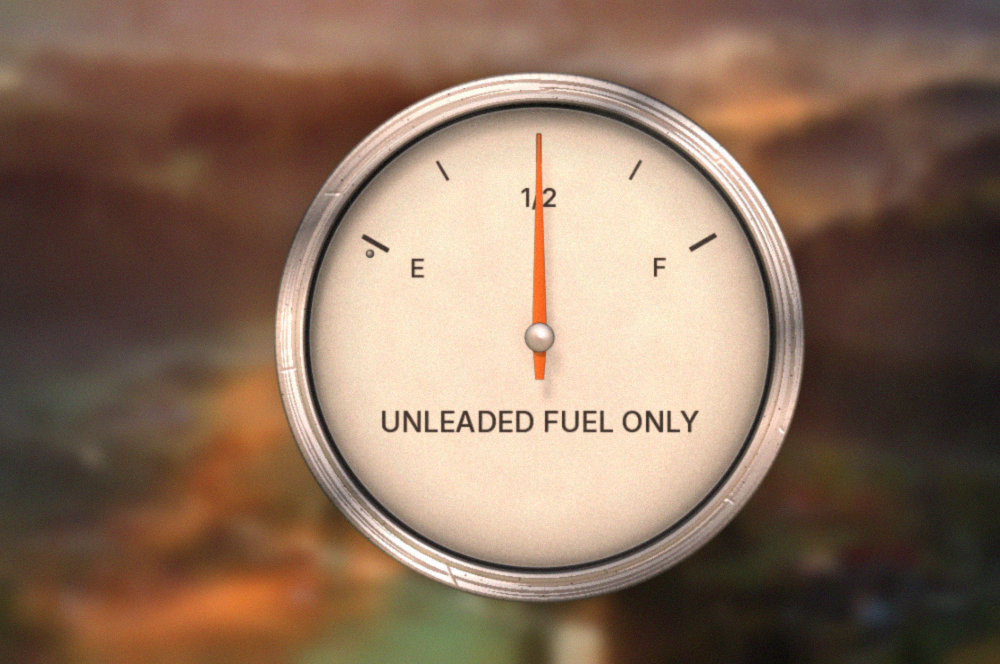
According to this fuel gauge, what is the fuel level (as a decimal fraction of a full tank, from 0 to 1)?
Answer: 0.5
